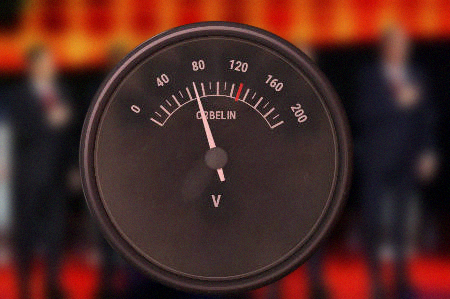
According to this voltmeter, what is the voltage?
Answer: 70 V
